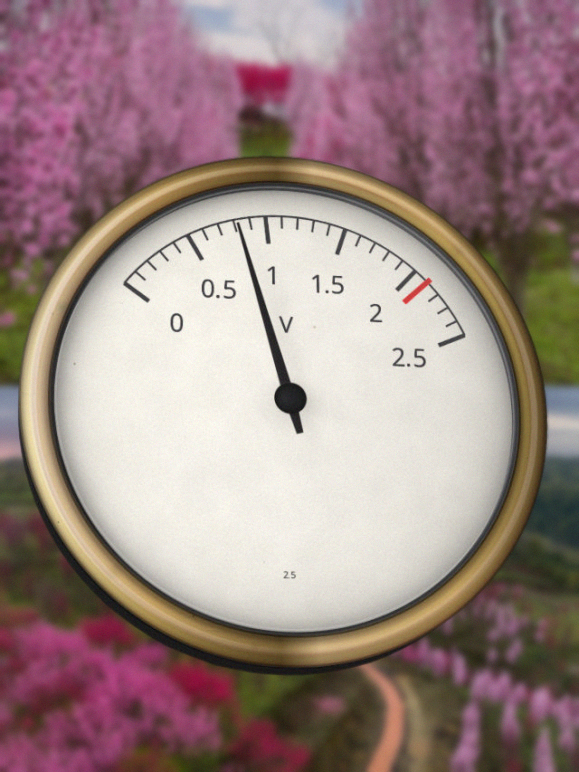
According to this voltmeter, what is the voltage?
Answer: 0.8 V
